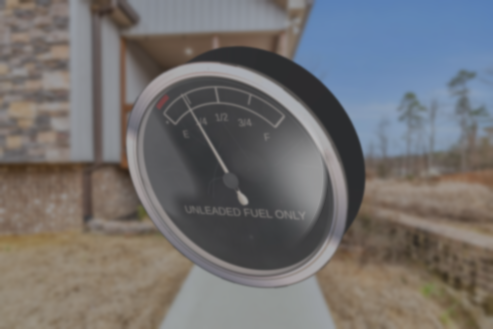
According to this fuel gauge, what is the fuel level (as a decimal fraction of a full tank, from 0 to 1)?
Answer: 0.25
